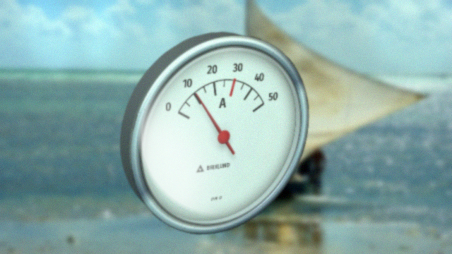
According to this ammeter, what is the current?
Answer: 10 A
